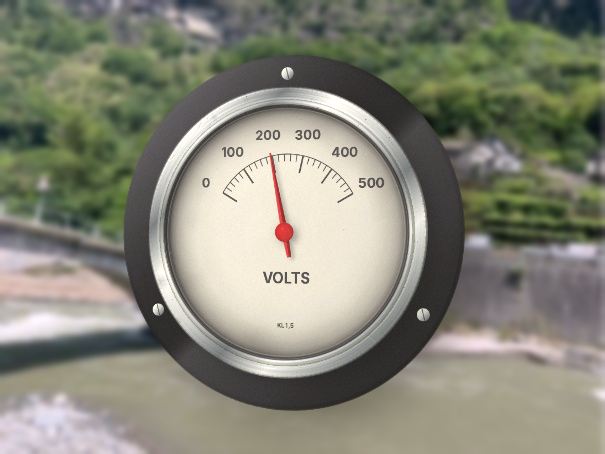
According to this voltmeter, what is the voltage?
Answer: 200 V
